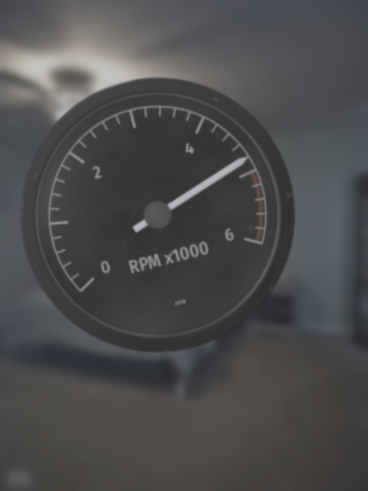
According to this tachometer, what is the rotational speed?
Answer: 4800 rpm
